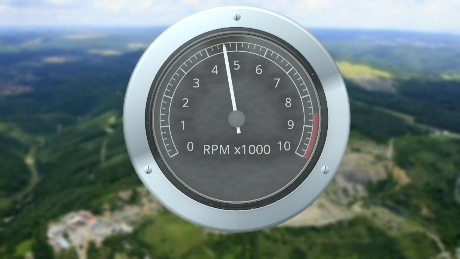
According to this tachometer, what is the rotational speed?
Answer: 4600 rpm
